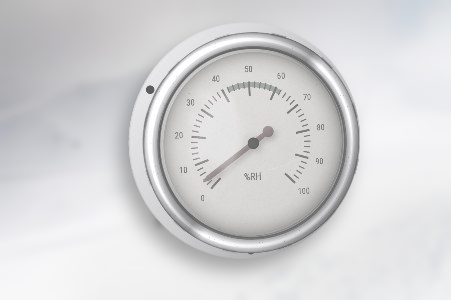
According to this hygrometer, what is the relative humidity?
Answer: 4 %
